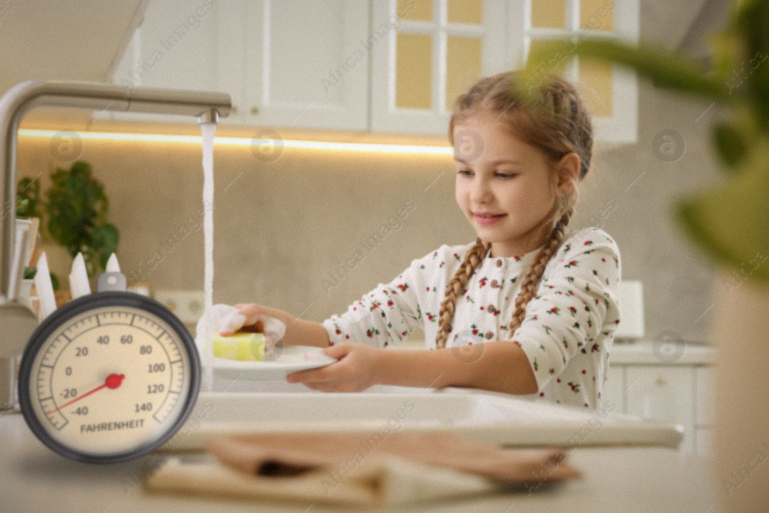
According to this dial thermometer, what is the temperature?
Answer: -28 °F
